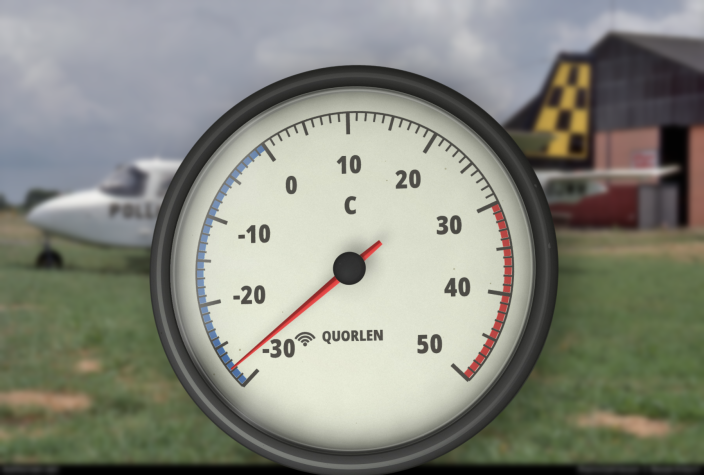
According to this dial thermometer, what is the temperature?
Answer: -28 °C
